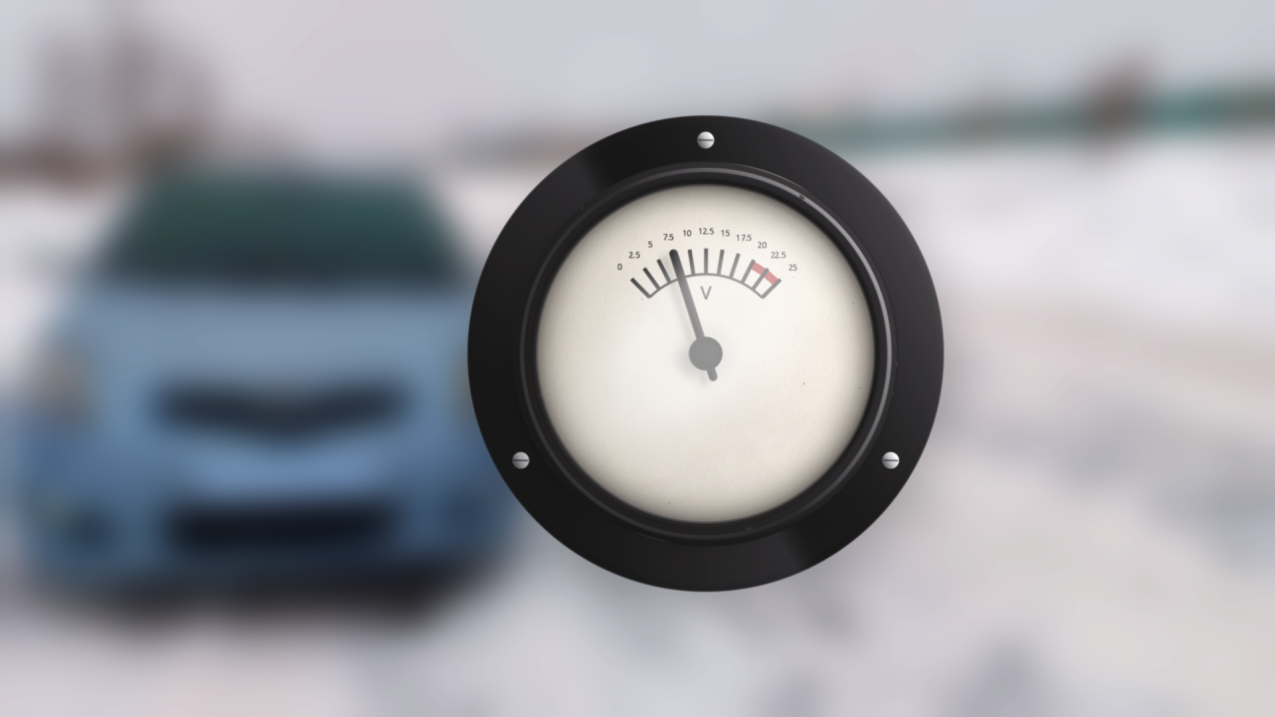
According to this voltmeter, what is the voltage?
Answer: 7.5 V
